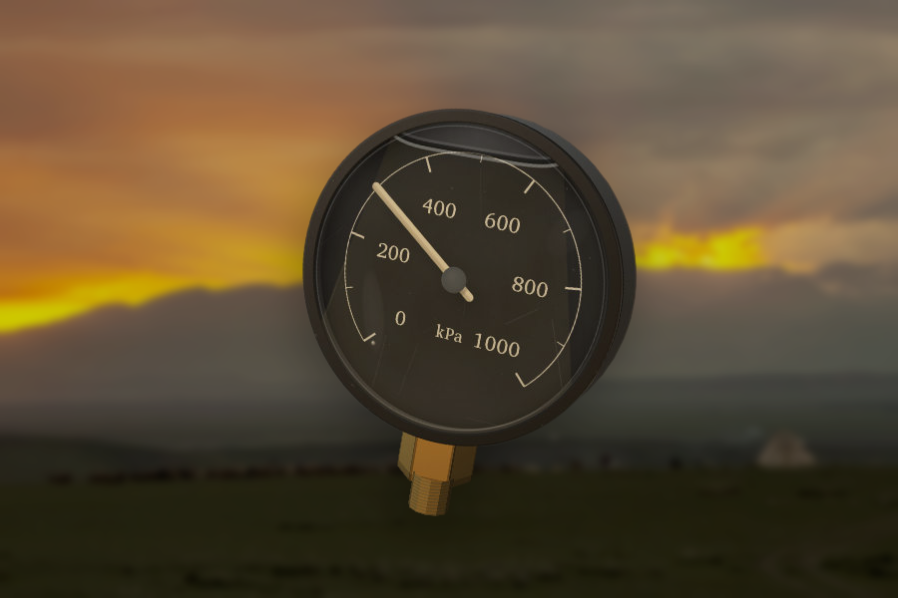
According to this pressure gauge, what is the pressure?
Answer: 300 kPa
